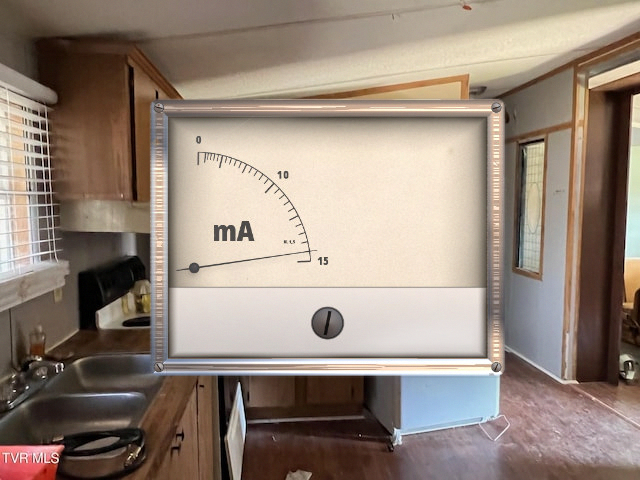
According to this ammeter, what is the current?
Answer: 14.5 mA
